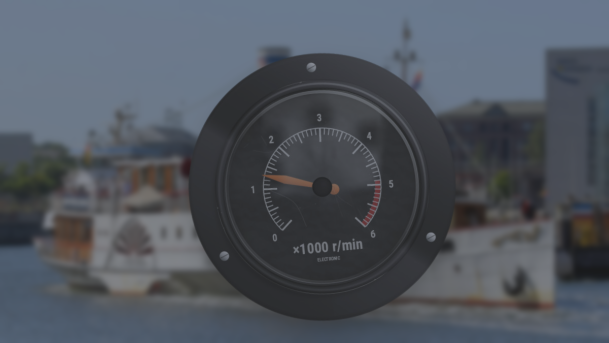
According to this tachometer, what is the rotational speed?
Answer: 1300 rpm
